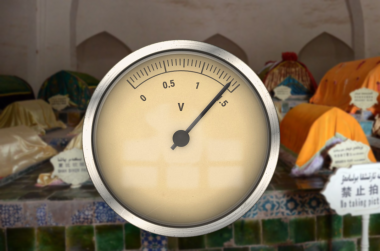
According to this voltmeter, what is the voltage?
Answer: 1.4 V
